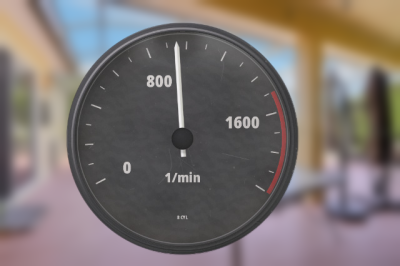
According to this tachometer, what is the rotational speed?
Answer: 950 rpm
